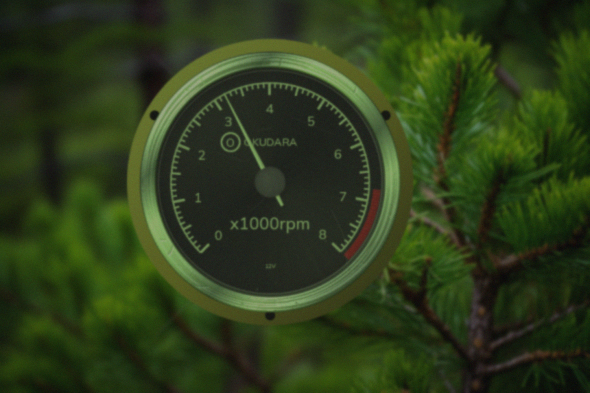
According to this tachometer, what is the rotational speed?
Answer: 3200 rpm
